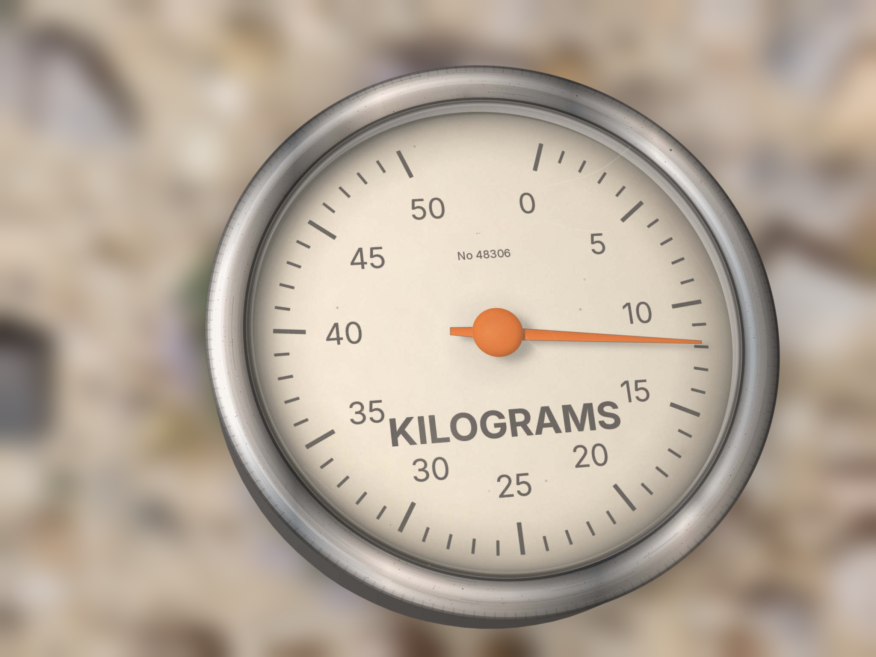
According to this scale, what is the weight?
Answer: 12 kg
